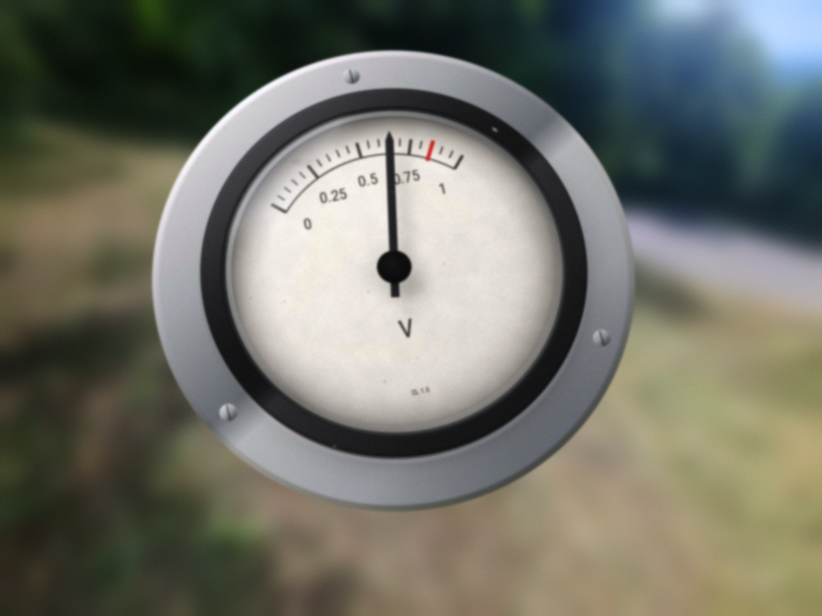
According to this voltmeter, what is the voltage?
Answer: 0.65 V
